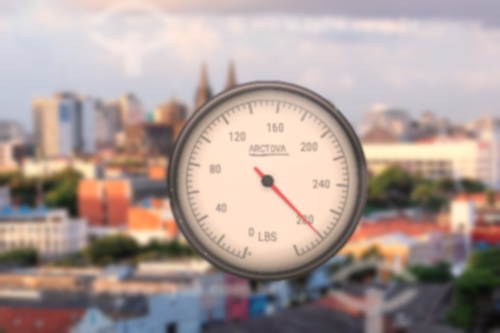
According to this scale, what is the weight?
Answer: 280 lb
